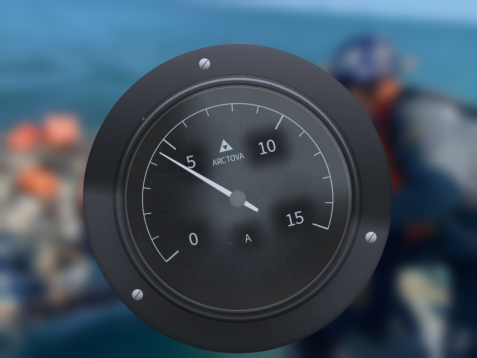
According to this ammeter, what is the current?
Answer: 4.5 A
